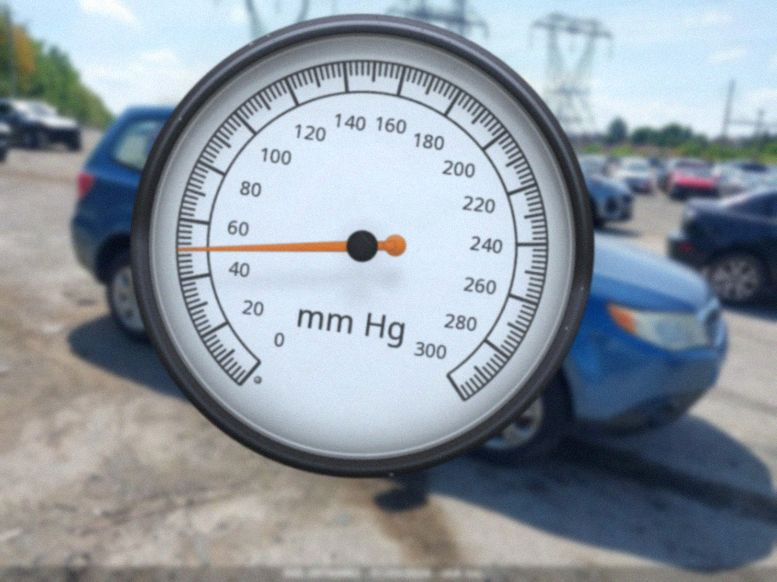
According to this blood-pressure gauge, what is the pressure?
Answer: 50 mmHg
